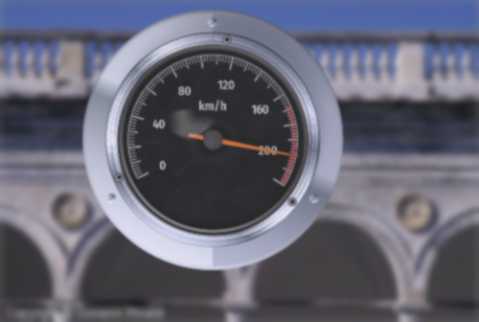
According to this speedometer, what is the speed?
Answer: 200 km/h
